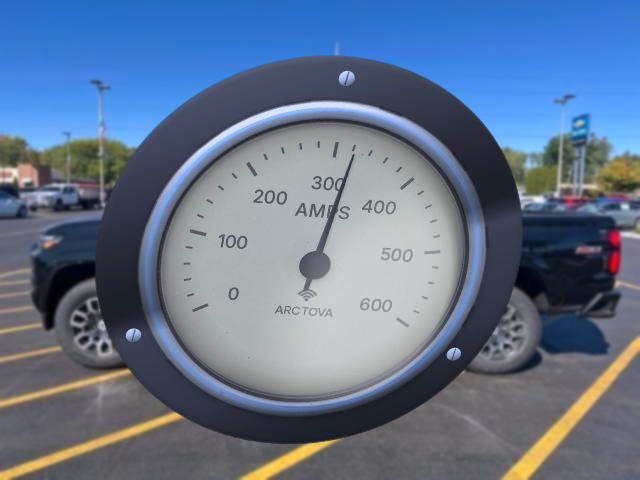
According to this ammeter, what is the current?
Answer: 320 A
